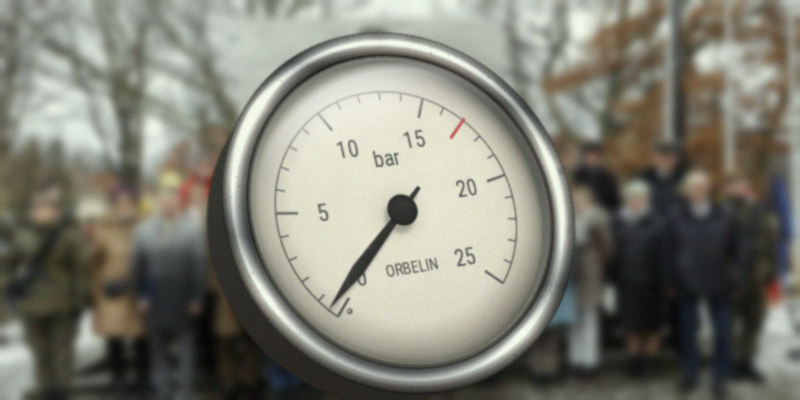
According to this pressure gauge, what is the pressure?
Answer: 0.5 bar
